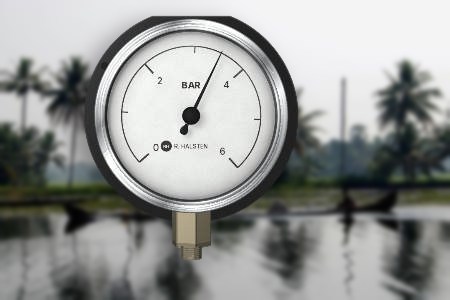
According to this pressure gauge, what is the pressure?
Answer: 3.5 bar
